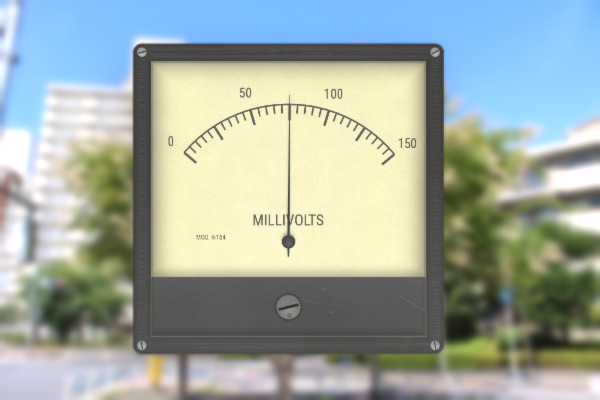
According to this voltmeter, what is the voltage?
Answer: 75 mV
